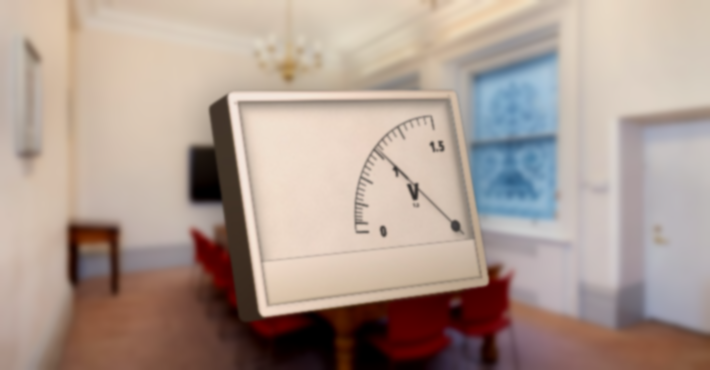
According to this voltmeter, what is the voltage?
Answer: 1 V
